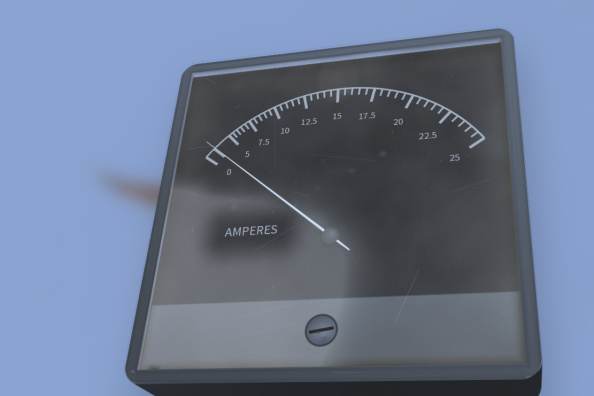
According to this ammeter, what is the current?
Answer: 2.5 A
